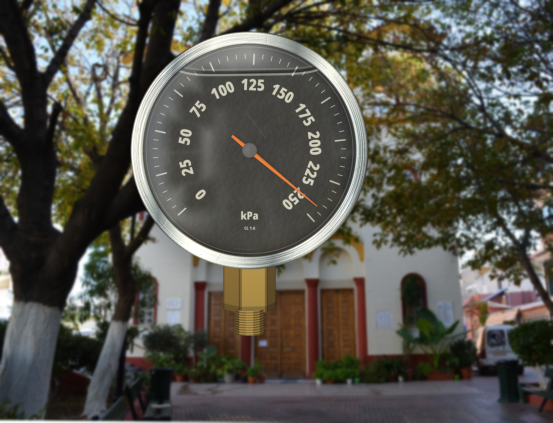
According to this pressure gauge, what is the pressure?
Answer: 242.5 kPa
